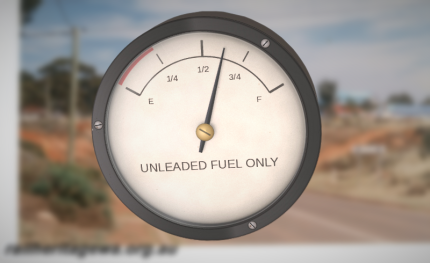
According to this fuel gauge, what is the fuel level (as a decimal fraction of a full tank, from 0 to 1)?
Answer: 0.625
